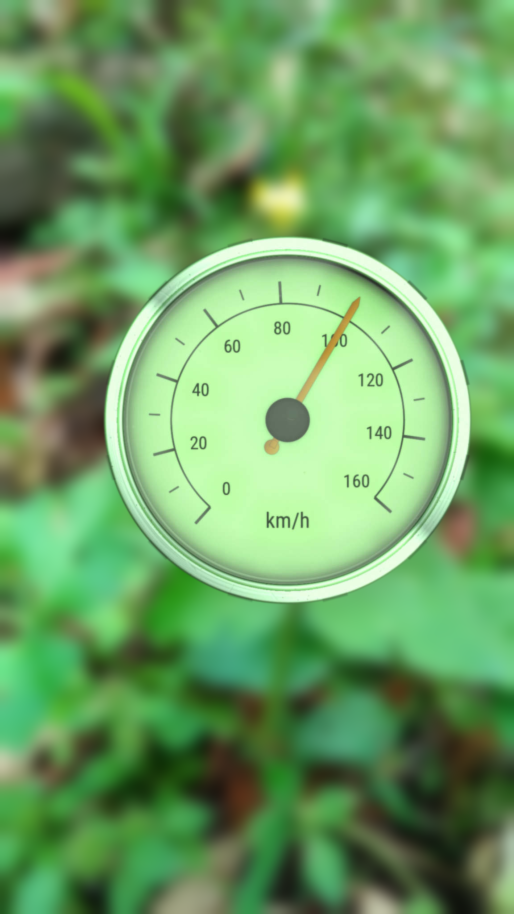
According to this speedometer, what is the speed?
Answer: 100 km/h
